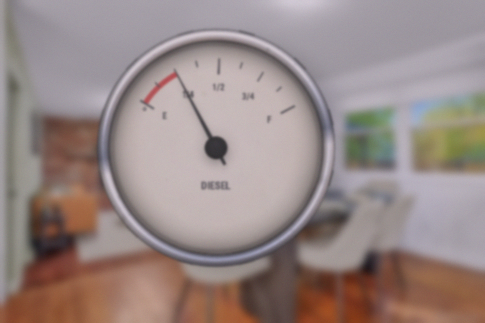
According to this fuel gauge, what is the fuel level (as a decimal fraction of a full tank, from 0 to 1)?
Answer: 0.25
